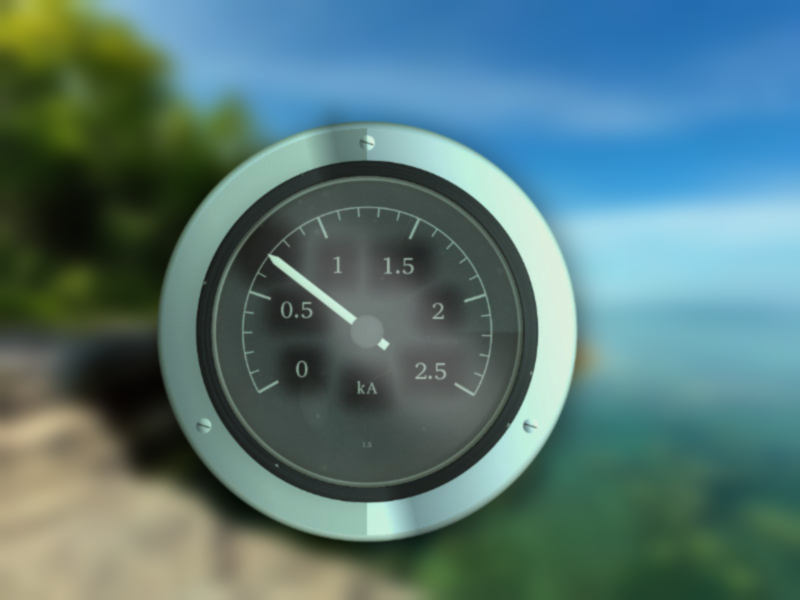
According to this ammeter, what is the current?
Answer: 0.7 kA
